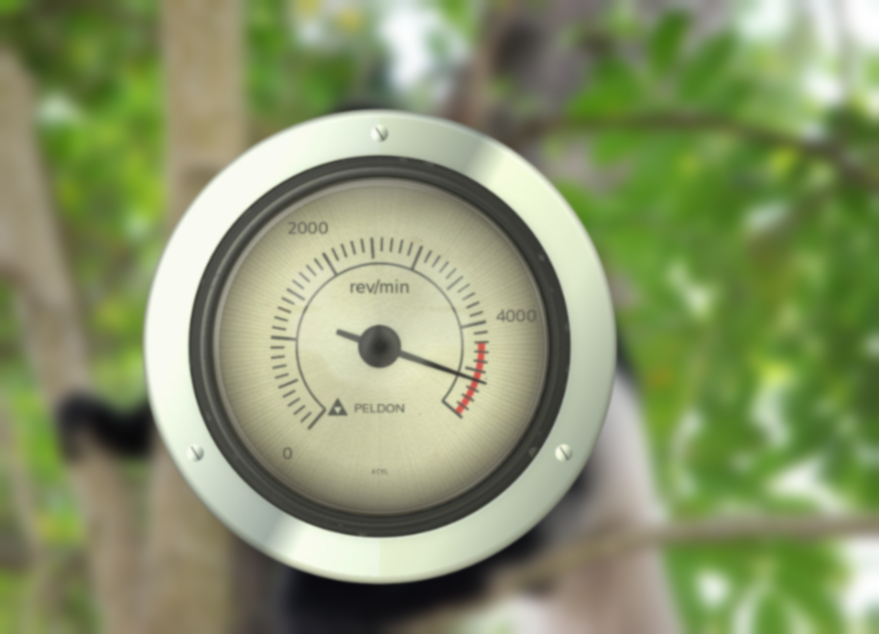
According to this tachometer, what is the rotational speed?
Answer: 4600 rpm
